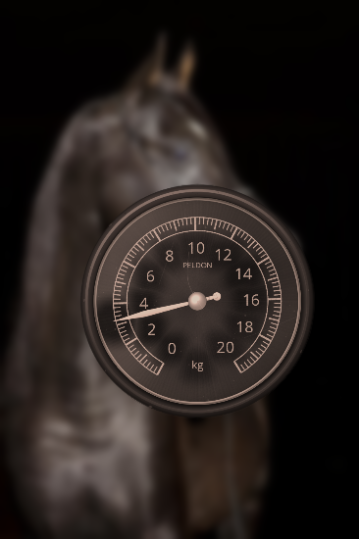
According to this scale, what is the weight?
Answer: 3.2 kg
